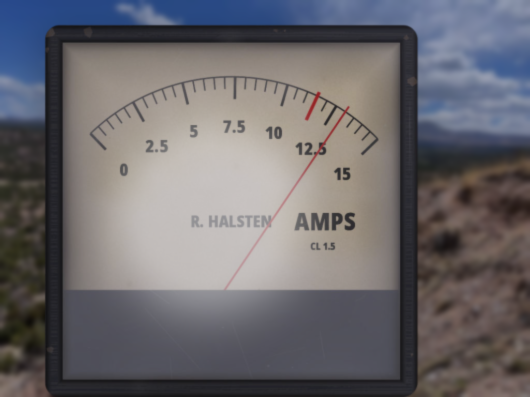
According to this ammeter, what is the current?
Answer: 13 A
